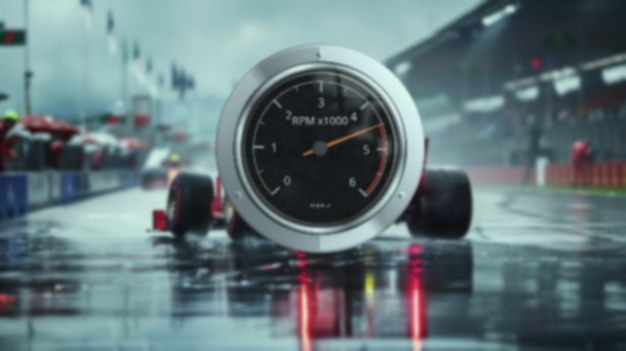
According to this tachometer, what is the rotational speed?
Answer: 4500 rpm
